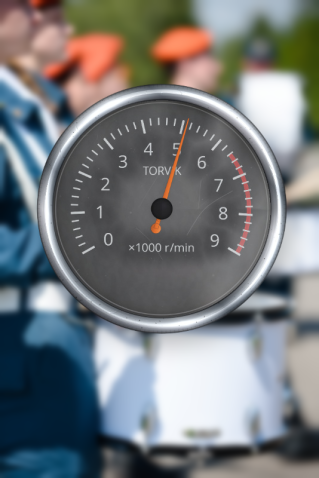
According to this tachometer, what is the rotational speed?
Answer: 5100 rpm
